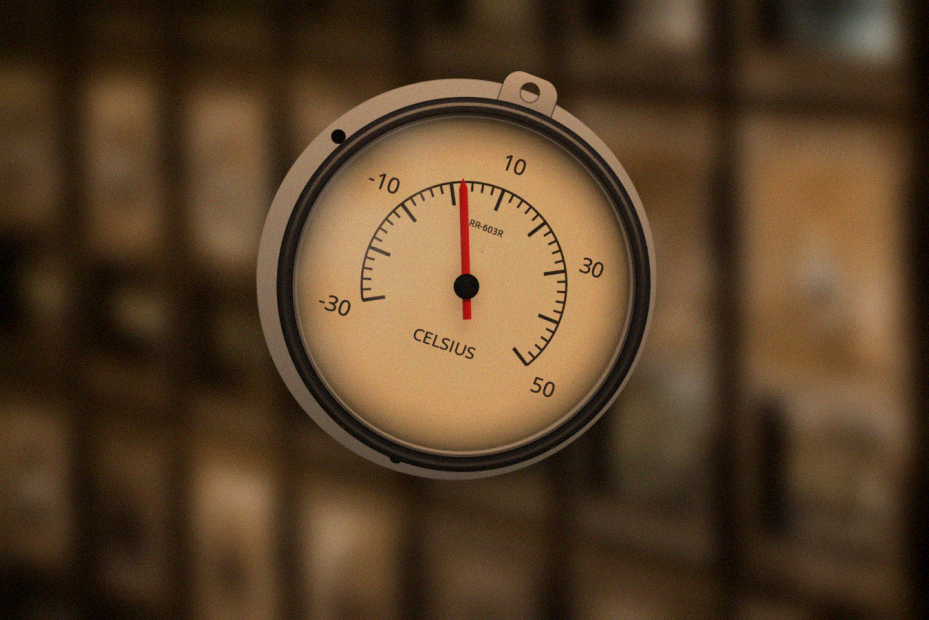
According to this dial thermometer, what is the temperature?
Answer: 2 °C
